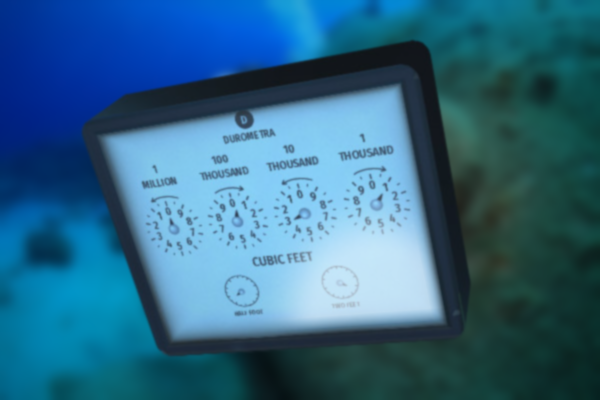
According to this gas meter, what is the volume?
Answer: 3100 ft³
